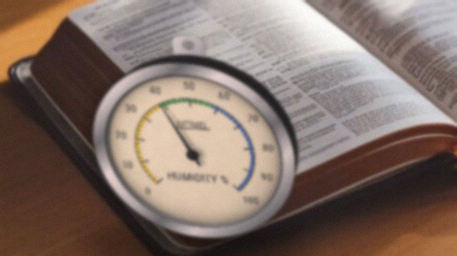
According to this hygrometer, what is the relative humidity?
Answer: 40 %
